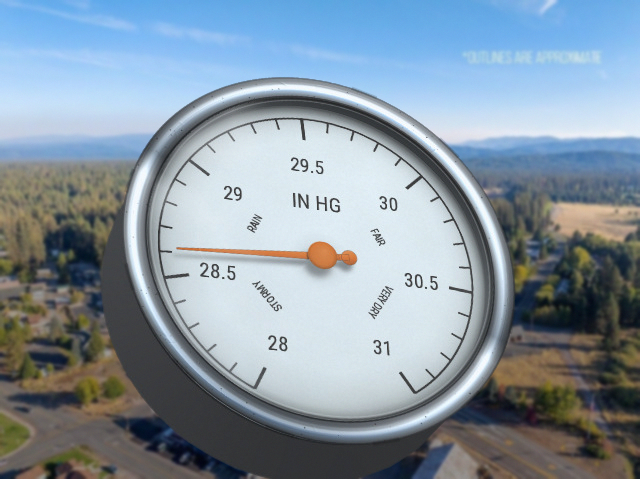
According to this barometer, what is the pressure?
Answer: 28.6 inHg
